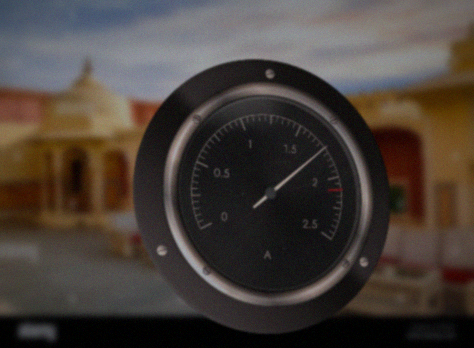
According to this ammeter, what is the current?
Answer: 1.75 A
